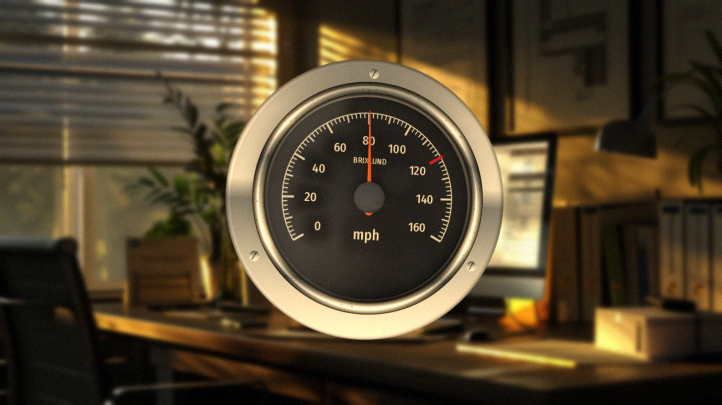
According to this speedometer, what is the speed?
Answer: 80 mph
